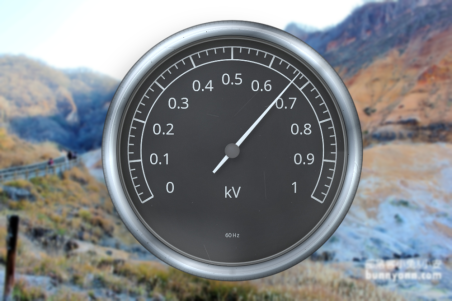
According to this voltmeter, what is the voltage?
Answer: 0.67 kV
